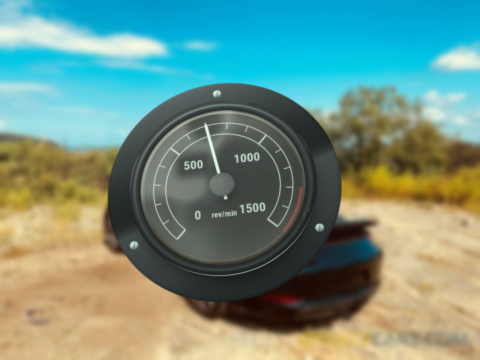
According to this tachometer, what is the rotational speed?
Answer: 700 rpm
